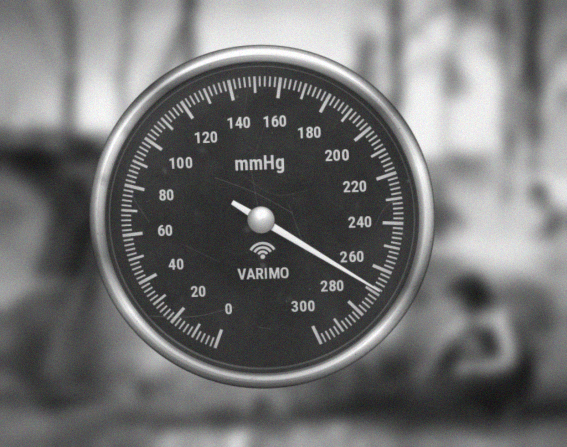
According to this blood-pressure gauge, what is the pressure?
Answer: 268 mmHg
